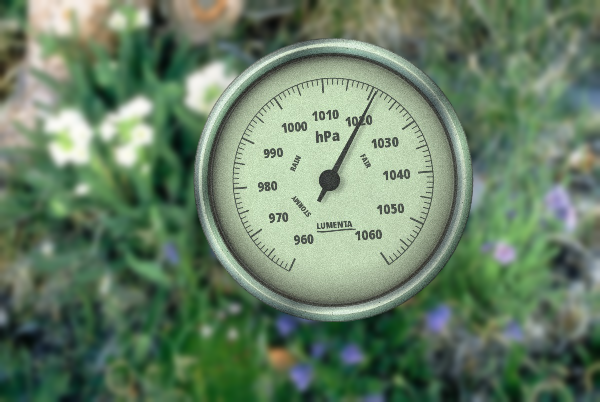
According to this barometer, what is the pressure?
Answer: 1021 hPa
